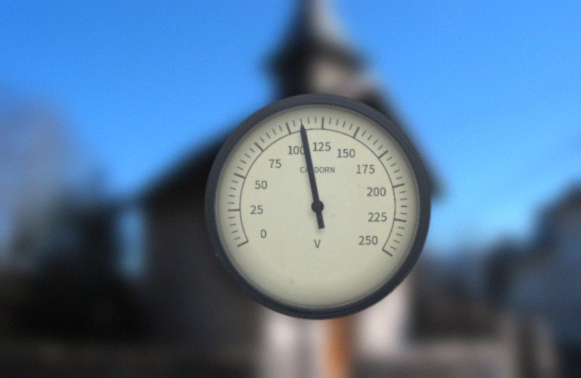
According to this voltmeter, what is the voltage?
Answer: 110 V
